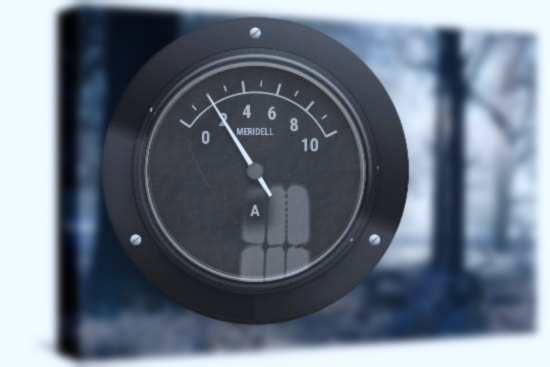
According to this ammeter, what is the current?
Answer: 2 A
